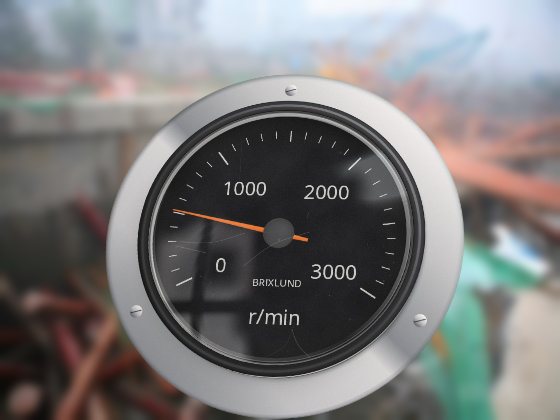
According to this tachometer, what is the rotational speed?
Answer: 500 rpm
